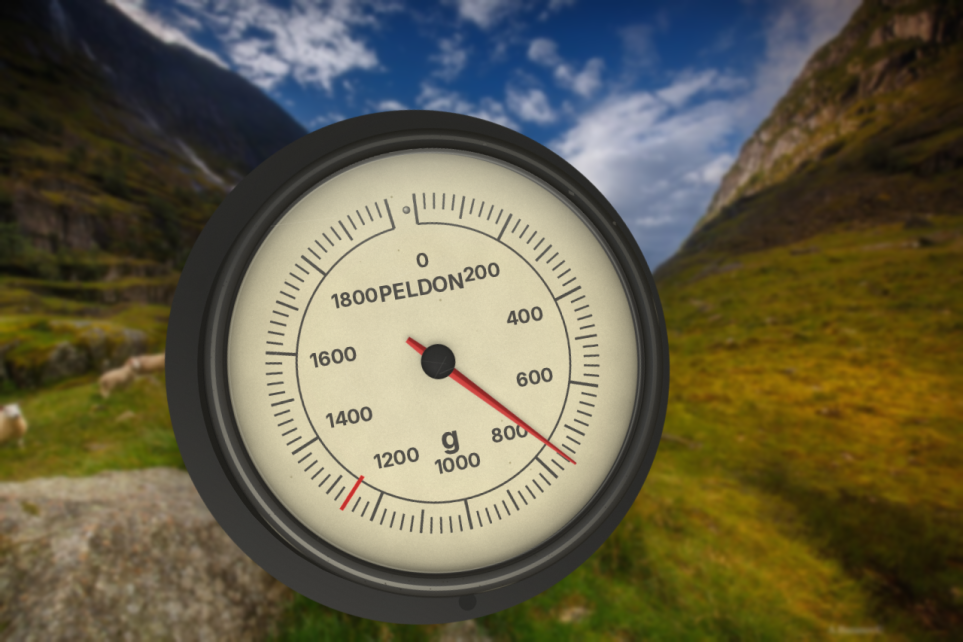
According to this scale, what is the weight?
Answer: 760 g
